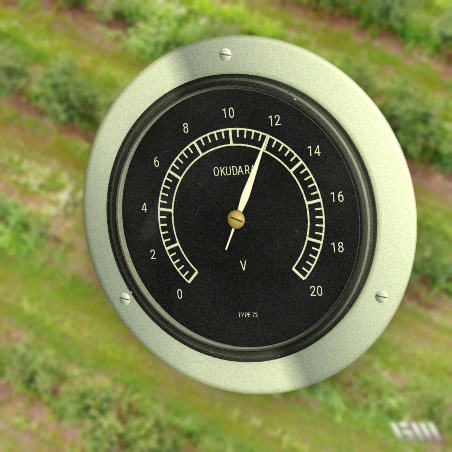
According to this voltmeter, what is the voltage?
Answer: 12 V
